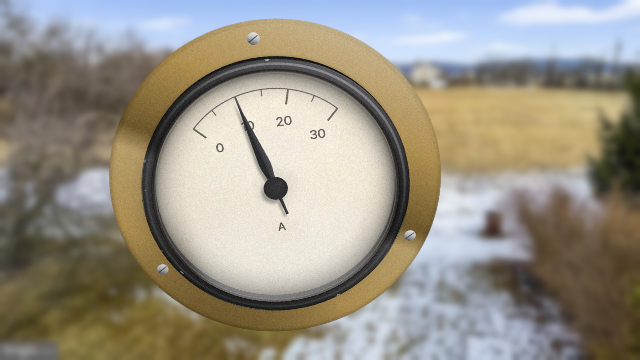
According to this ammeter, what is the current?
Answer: 10 A
